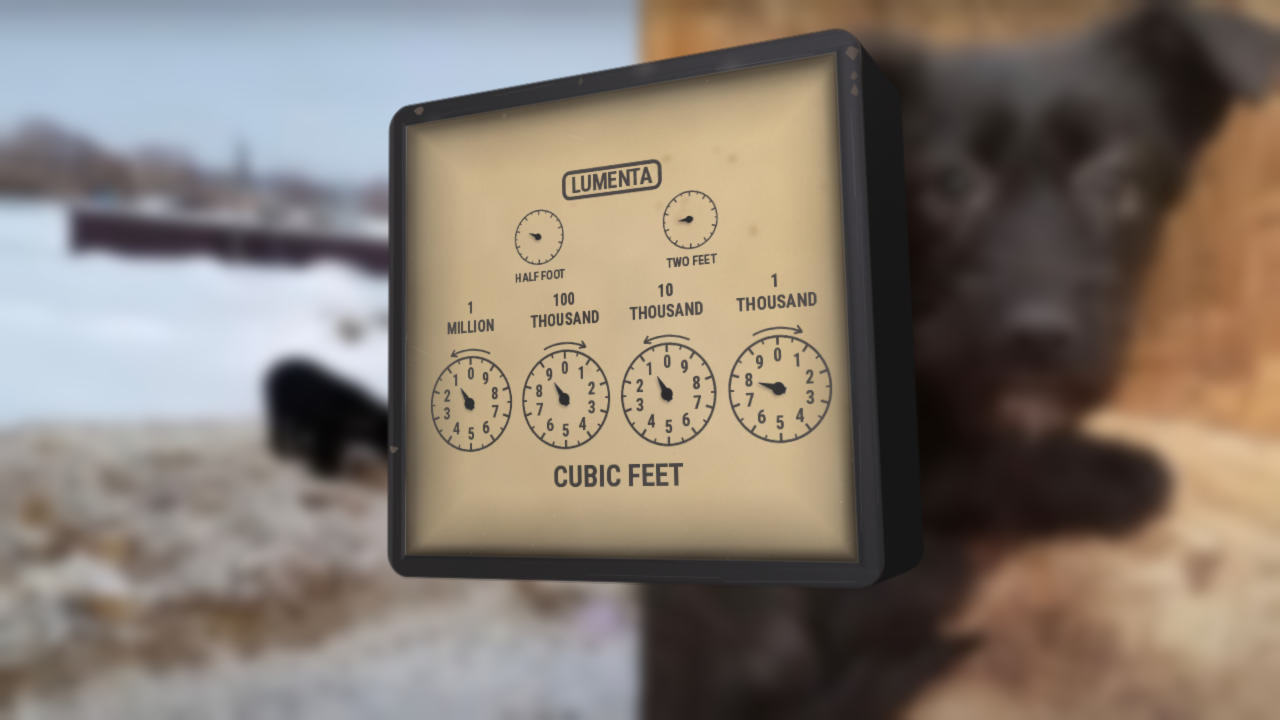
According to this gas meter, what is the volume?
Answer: 90800 ft³
